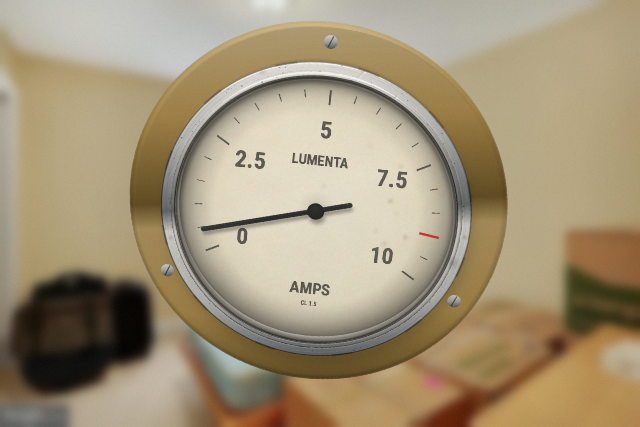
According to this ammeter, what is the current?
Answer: 0.5 A
